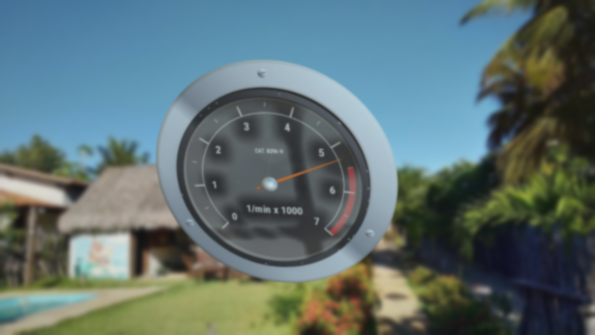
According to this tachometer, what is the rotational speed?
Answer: 5250 rpm
